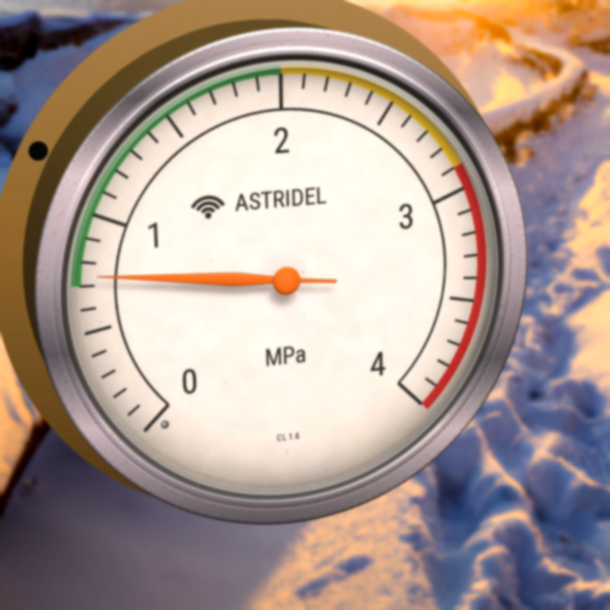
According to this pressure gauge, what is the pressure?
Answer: 0.75 MPa
